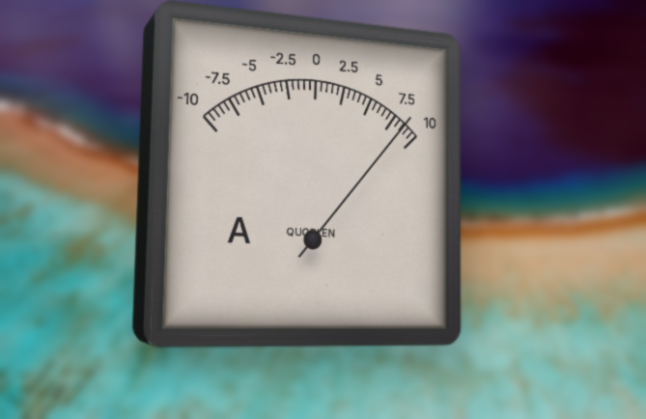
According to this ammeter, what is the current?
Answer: 8.5 A
